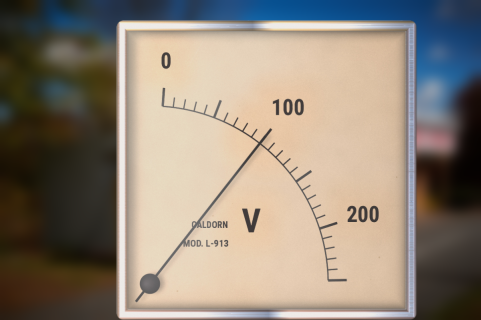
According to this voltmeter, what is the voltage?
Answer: 100 V
